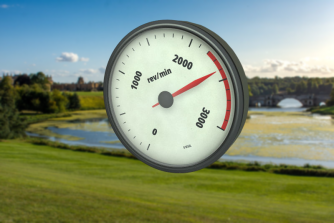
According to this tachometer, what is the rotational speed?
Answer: 2400 rpm
